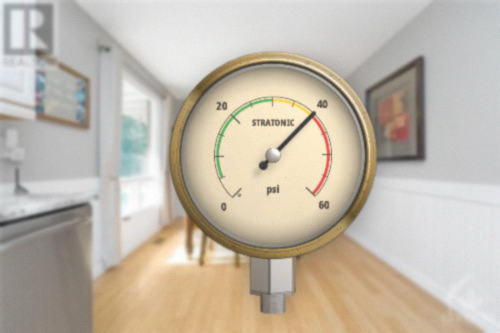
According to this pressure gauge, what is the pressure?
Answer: 40 psi
